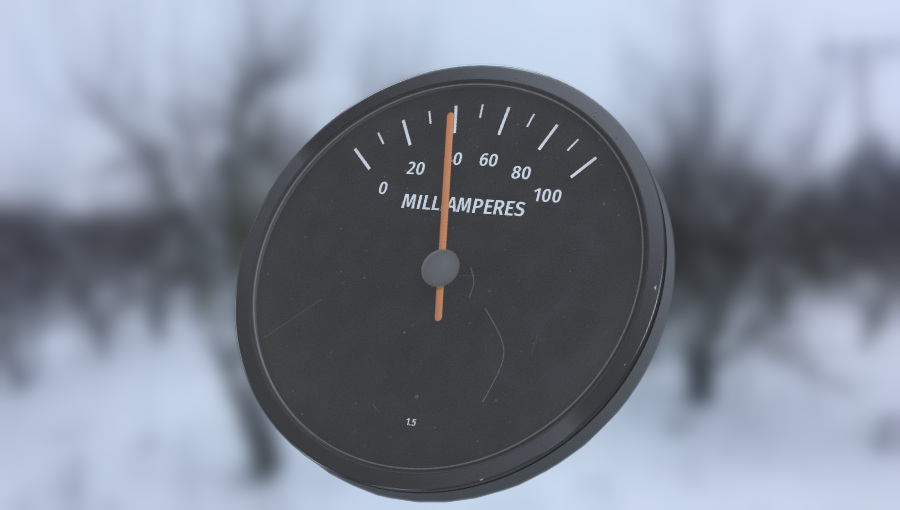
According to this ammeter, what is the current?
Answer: 40 mA
